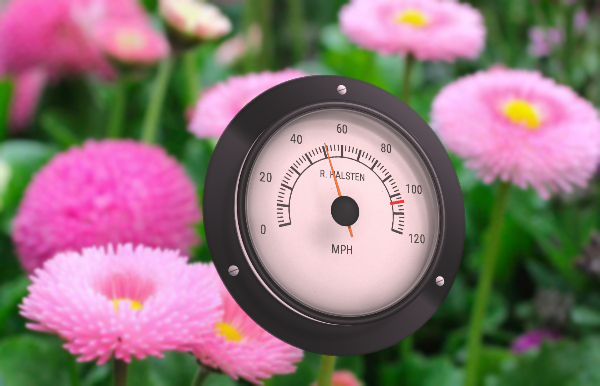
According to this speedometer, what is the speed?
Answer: 50 mph
